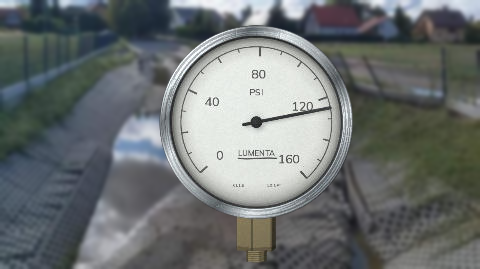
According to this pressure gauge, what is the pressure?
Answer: 125 psi
